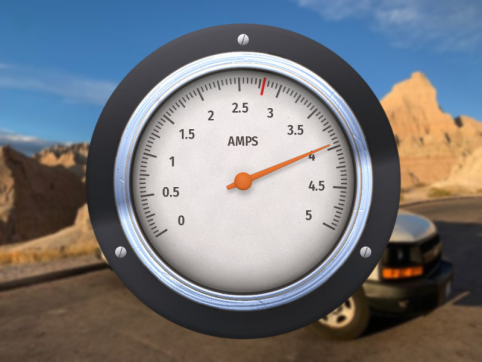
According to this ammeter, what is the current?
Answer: 3.95 A
